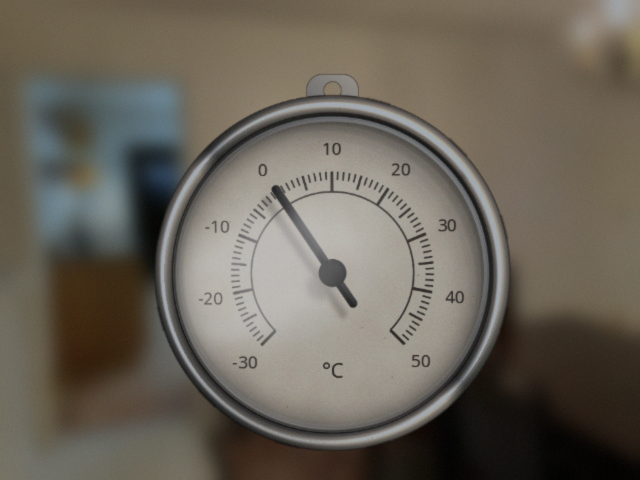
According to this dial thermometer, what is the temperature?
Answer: 0 °C
